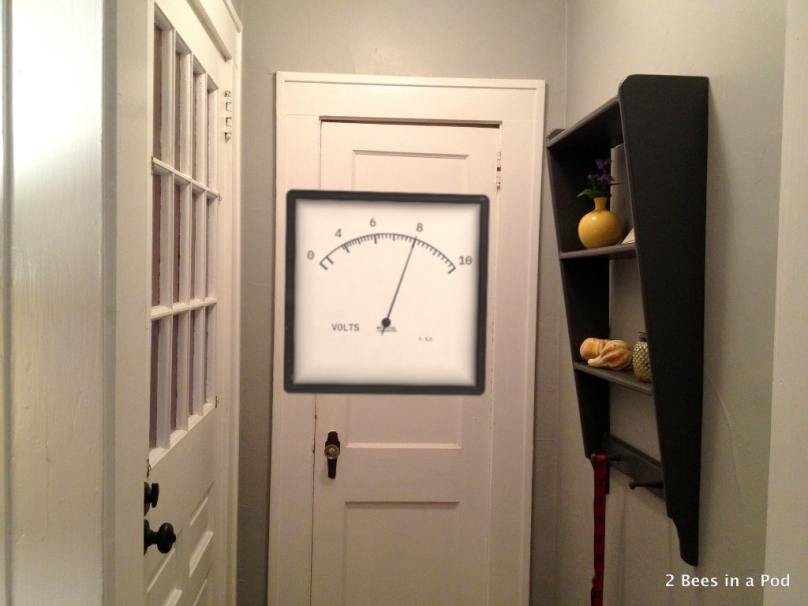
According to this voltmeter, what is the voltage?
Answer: 8 V
